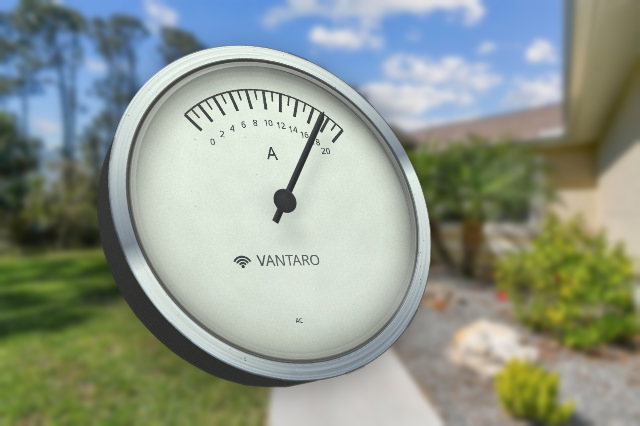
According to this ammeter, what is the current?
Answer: 17 A
